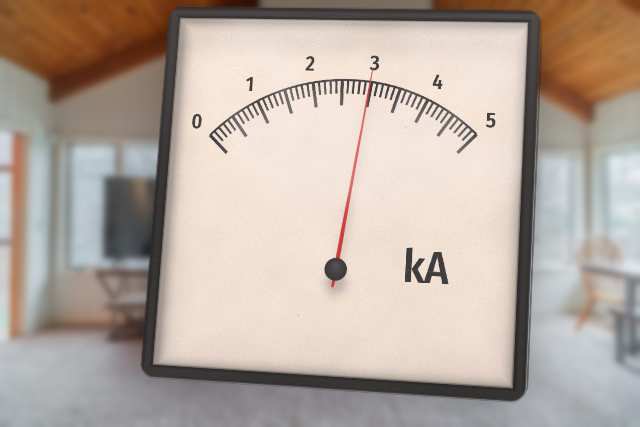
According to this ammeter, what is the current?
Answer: 3 kA
